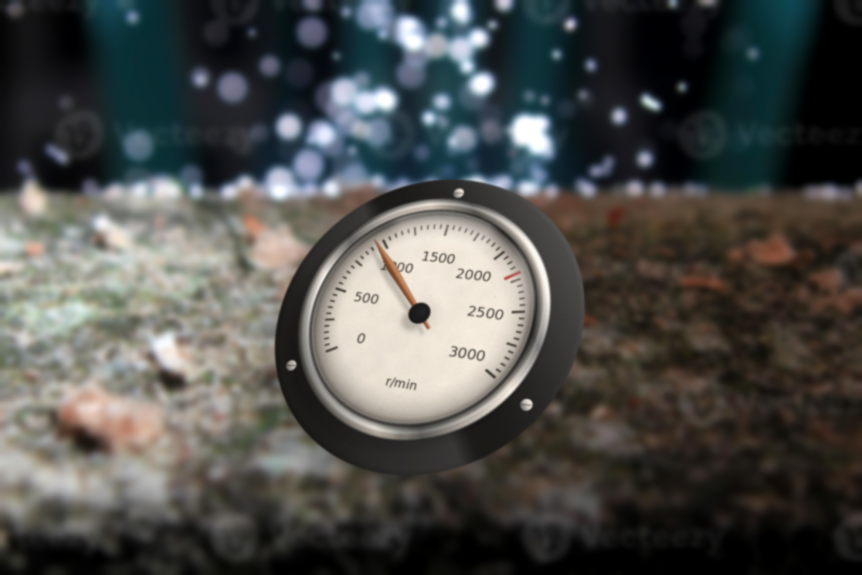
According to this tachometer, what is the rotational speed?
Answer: 950 rpm
